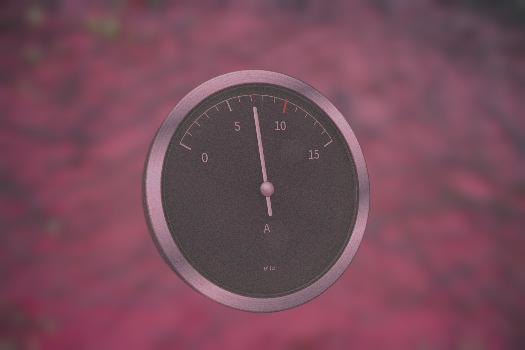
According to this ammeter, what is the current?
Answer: 7 A
